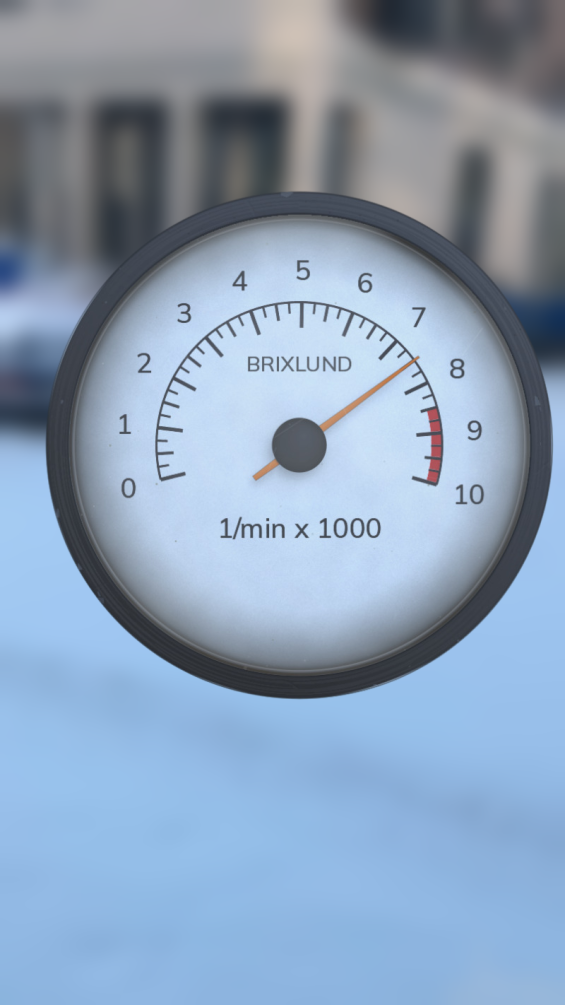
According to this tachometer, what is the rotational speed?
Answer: 7500 rpm
